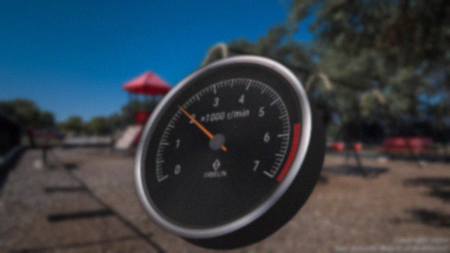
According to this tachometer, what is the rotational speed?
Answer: 2000 rpm
